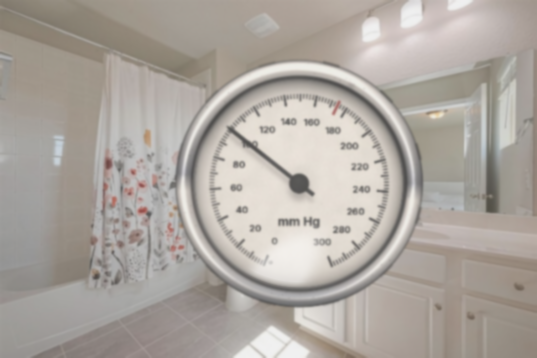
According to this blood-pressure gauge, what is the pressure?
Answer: 100 mmHg
